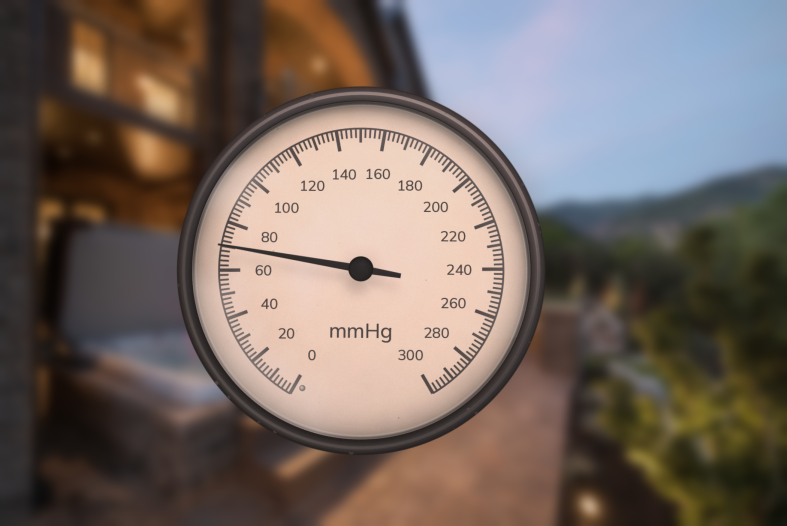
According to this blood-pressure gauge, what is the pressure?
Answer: 70 mmHg
